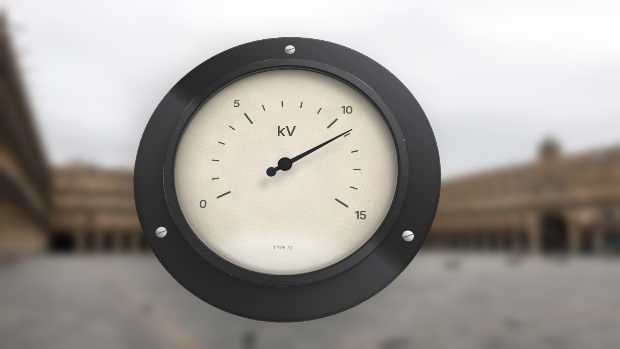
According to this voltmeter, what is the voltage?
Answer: 11 kV
